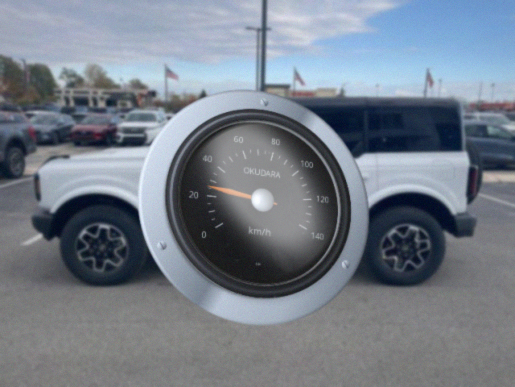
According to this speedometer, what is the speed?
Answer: 25 km/h
